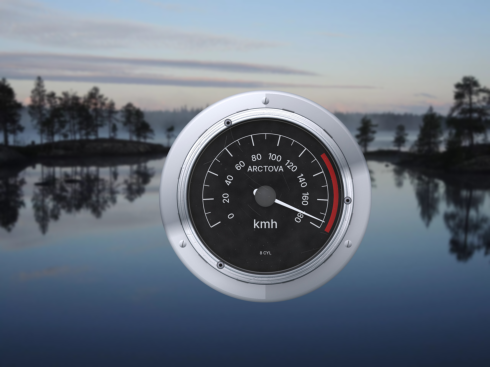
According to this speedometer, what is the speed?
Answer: 175 km/h
